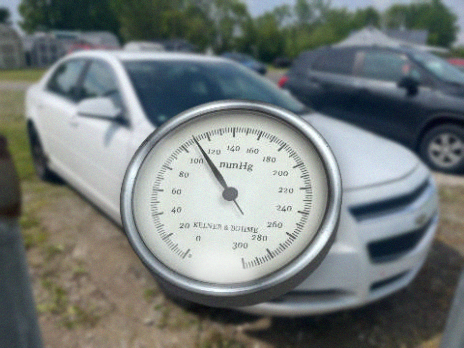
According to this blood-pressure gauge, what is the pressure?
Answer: 110 mmHg
